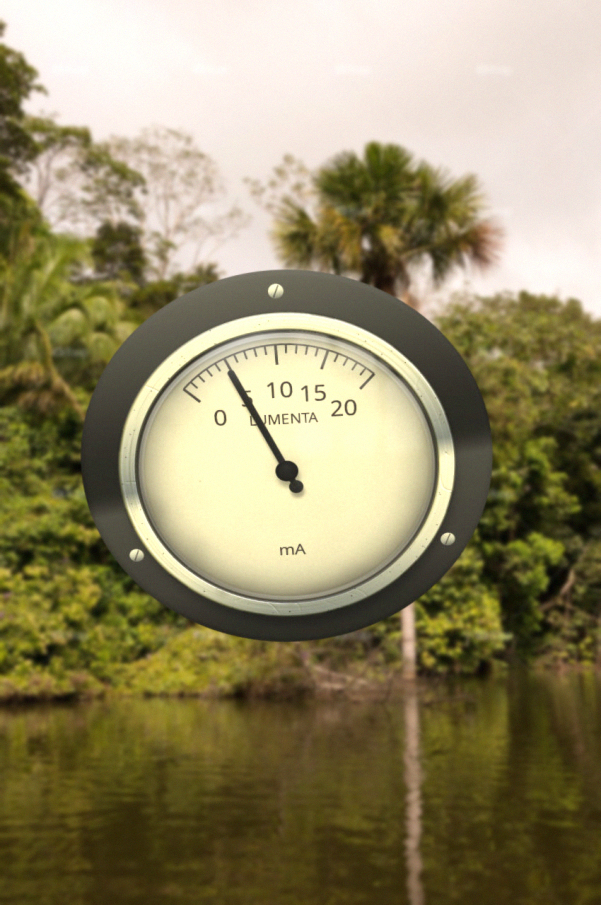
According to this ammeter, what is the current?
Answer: 5 mA
